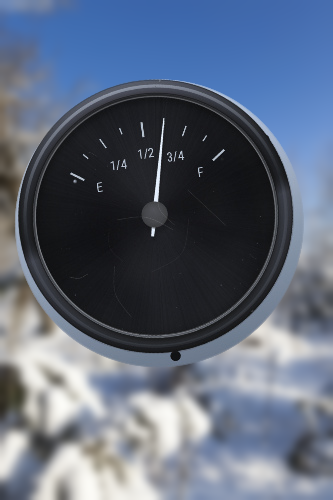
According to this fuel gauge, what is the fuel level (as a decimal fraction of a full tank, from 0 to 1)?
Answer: 0.625
